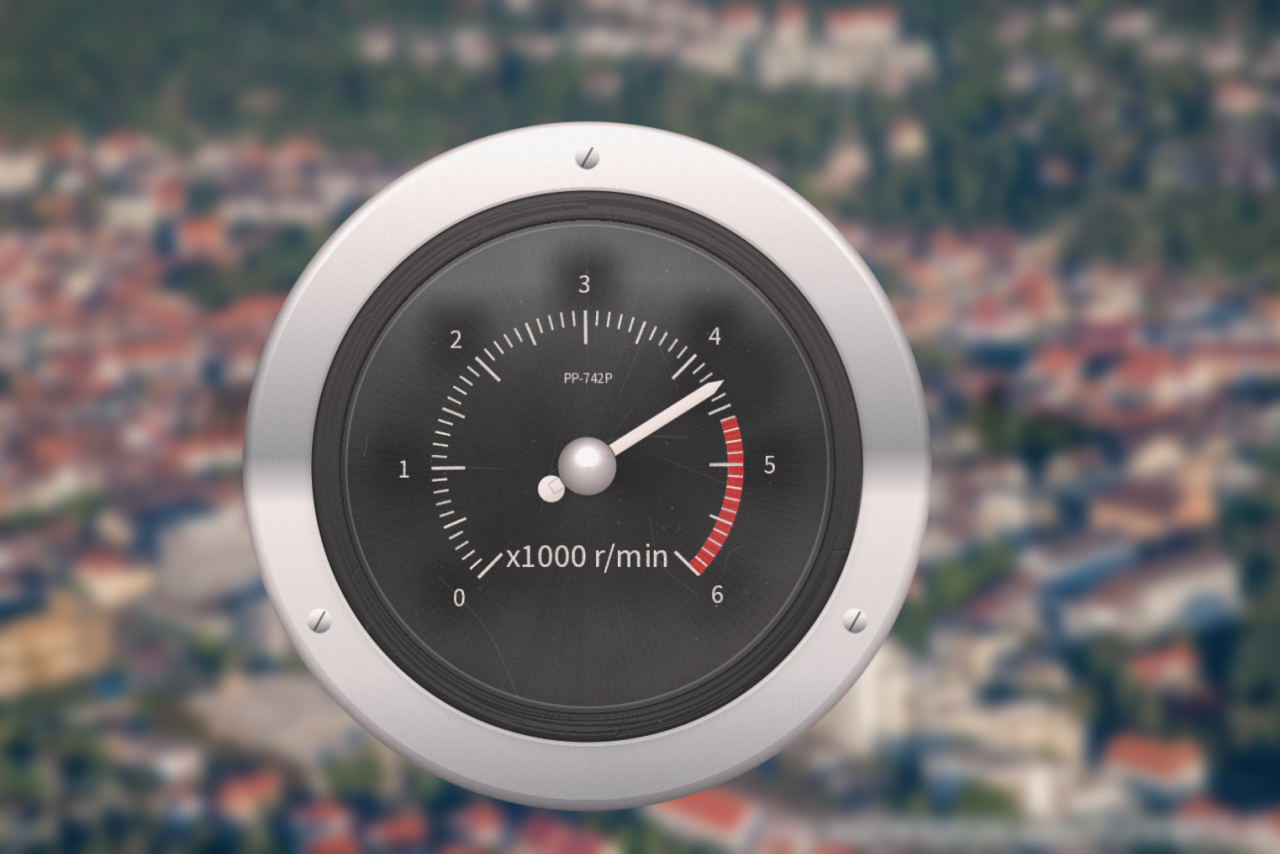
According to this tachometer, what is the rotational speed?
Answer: 4300 rpm
